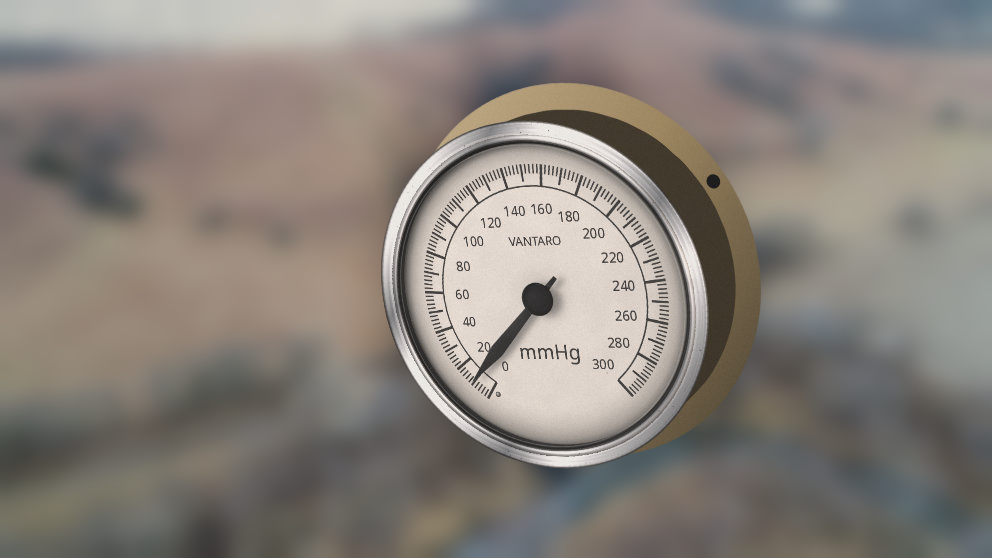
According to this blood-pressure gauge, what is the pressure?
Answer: 10 mmHg
